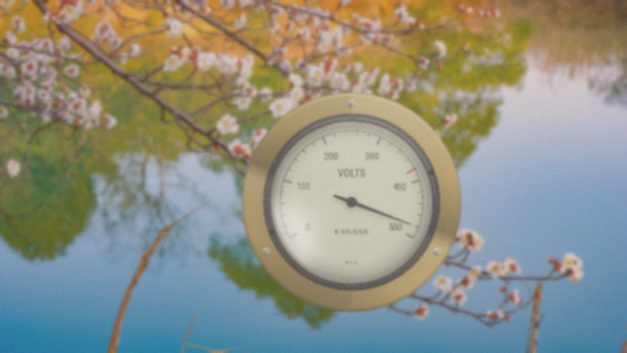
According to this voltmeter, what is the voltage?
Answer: 480 V
